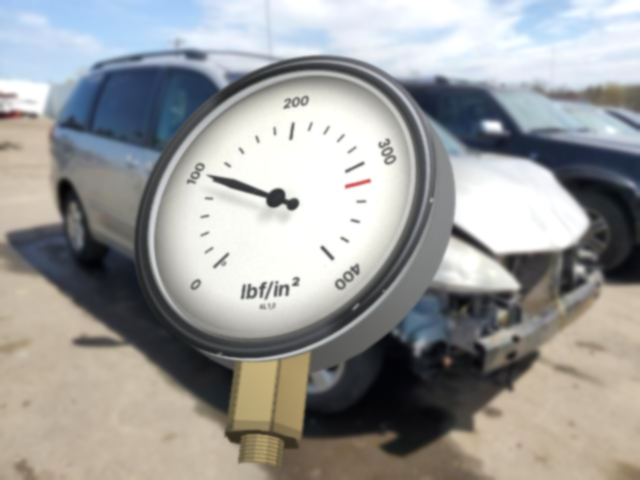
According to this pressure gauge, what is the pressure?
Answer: 100 psi
